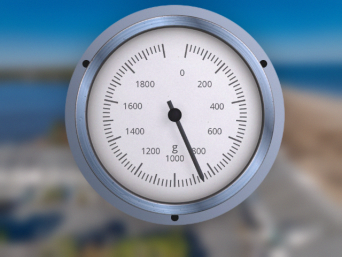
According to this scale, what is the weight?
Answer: 860 g
